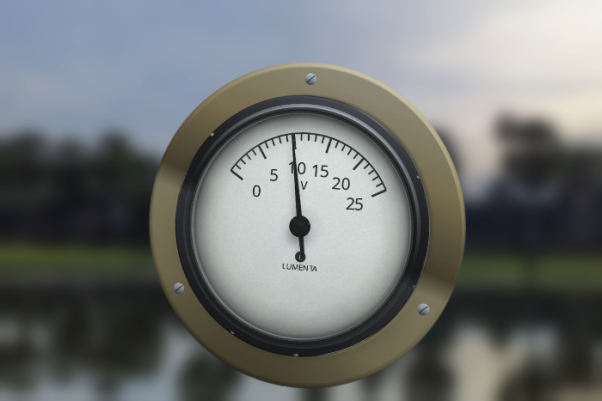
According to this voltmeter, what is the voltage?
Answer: 10 V
